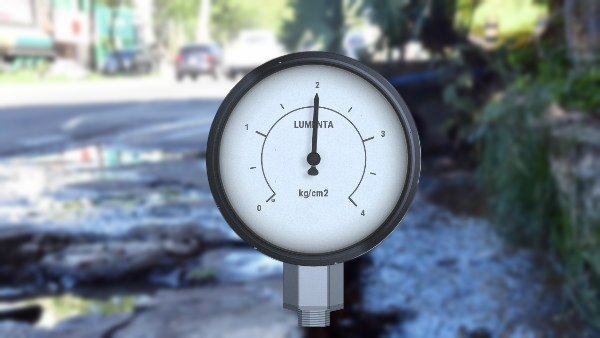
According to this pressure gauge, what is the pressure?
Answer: 2 kg/cm²
